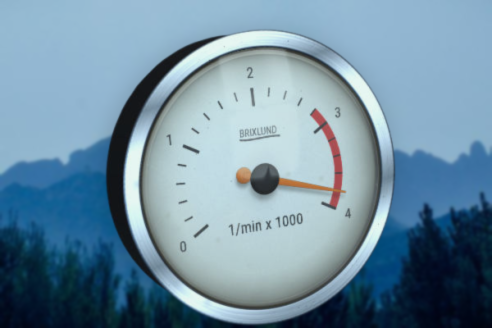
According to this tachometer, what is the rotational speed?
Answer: 3800 rpm
